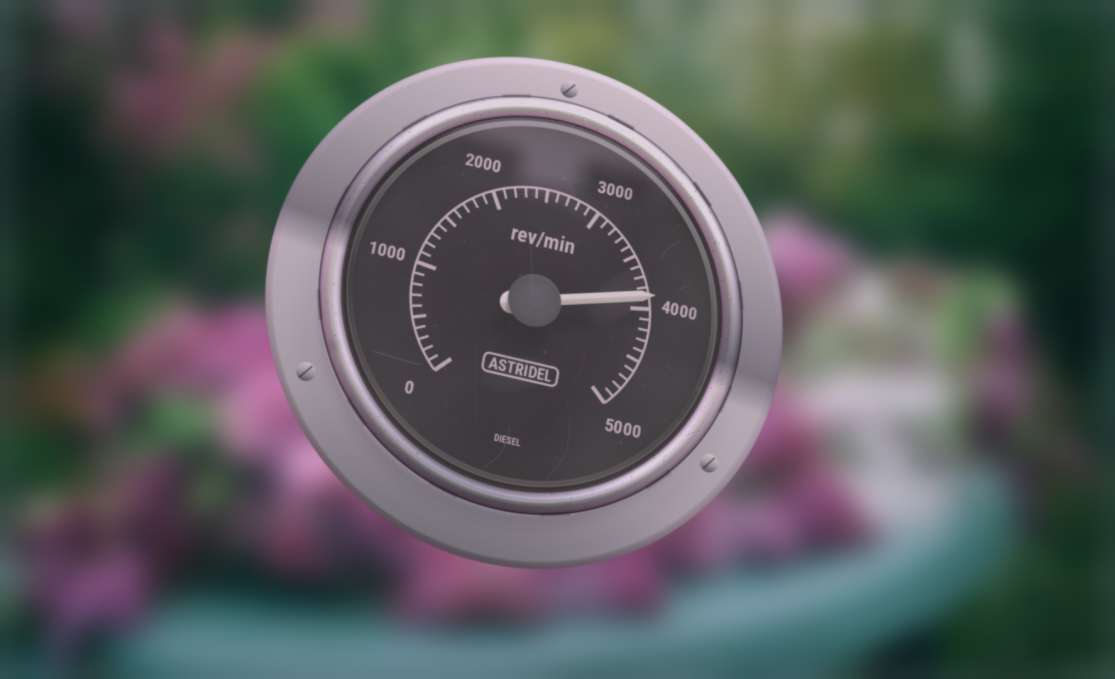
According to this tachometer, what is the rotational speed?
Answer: 3900 rpm
